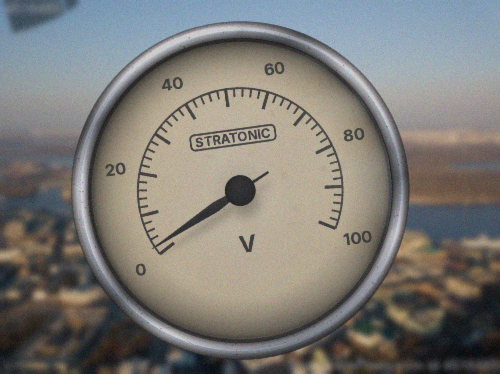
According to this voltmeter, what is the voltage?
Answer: 2 V
